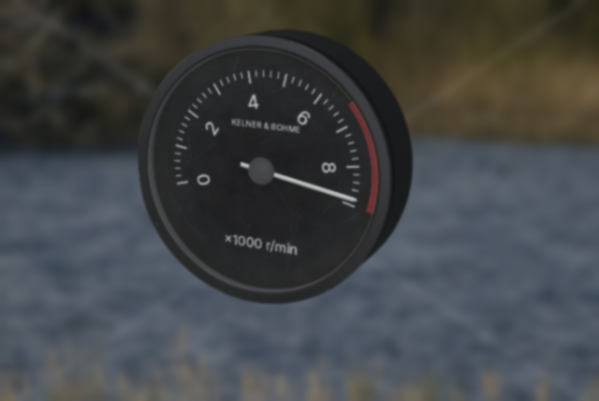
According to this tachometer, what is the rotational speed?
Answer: 8800 rpm
